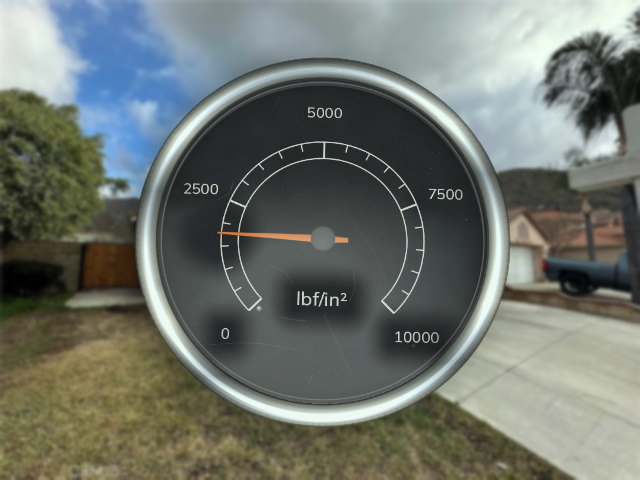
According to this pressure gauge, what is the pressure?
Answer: 1750 psi
